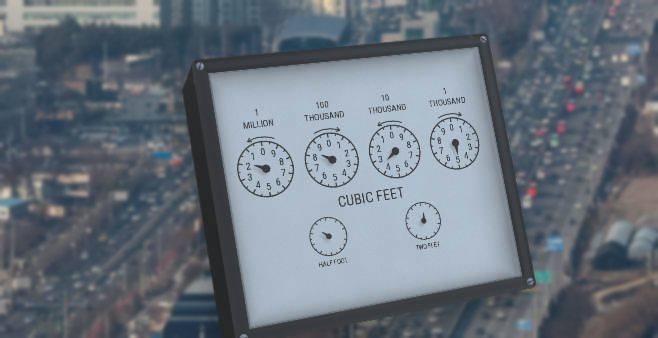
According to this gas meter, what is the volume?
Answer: 183500 ft³
